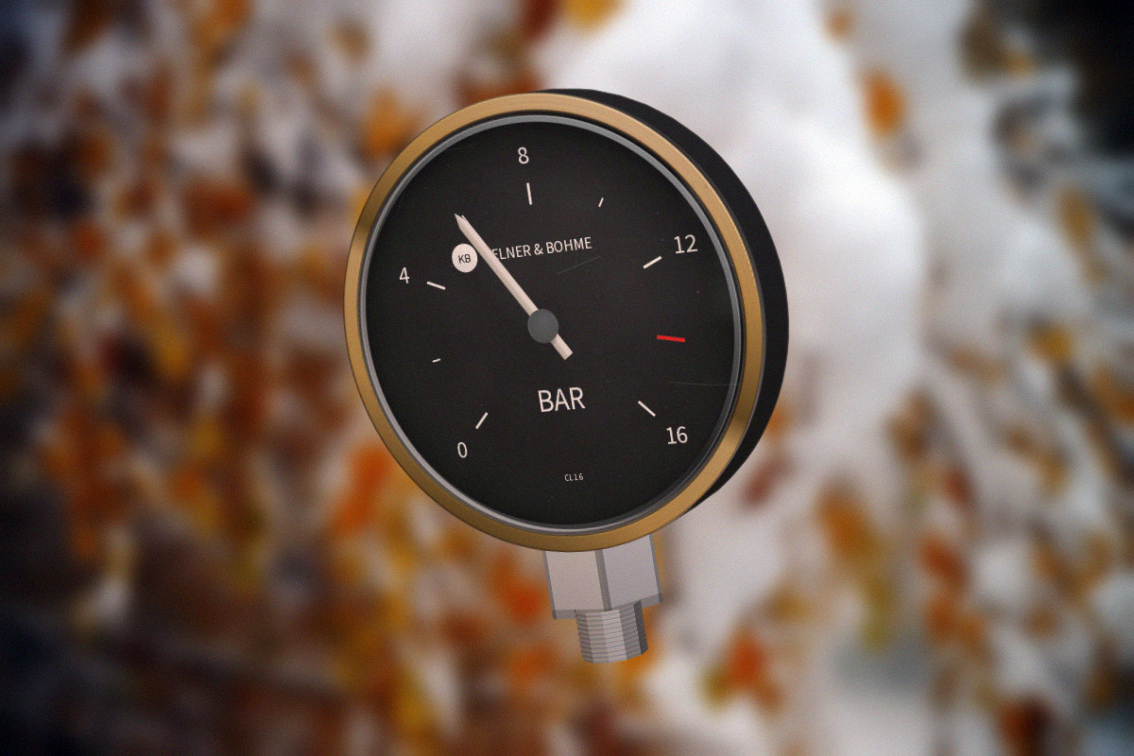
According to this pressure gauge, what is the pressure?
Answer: 6 bar
